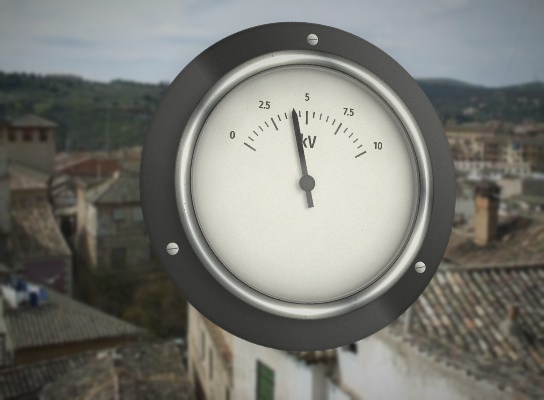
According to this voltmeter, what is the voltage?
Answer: 4 kV
